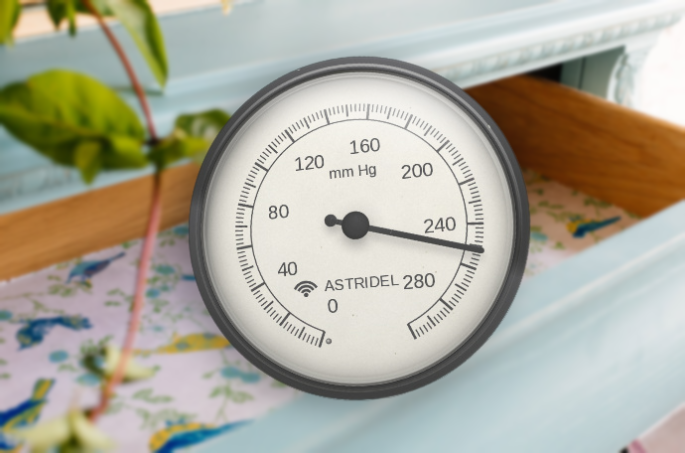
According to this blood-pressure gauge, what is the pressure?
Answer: 252 mmHg
